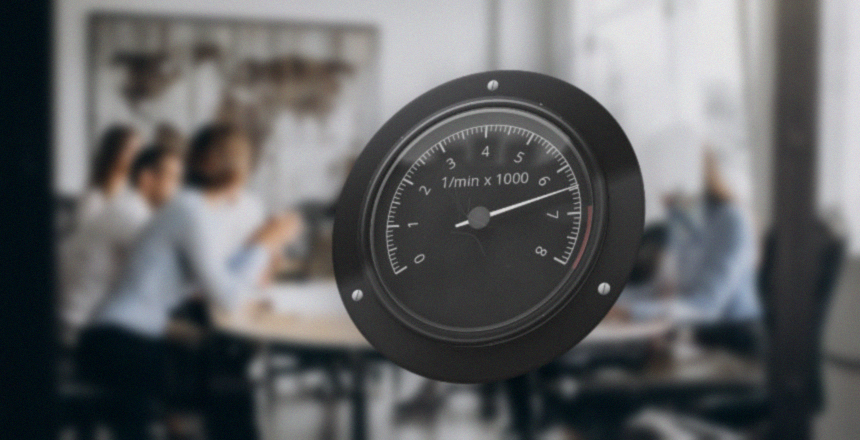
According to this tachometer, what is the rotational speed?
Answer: 6500 rpm
